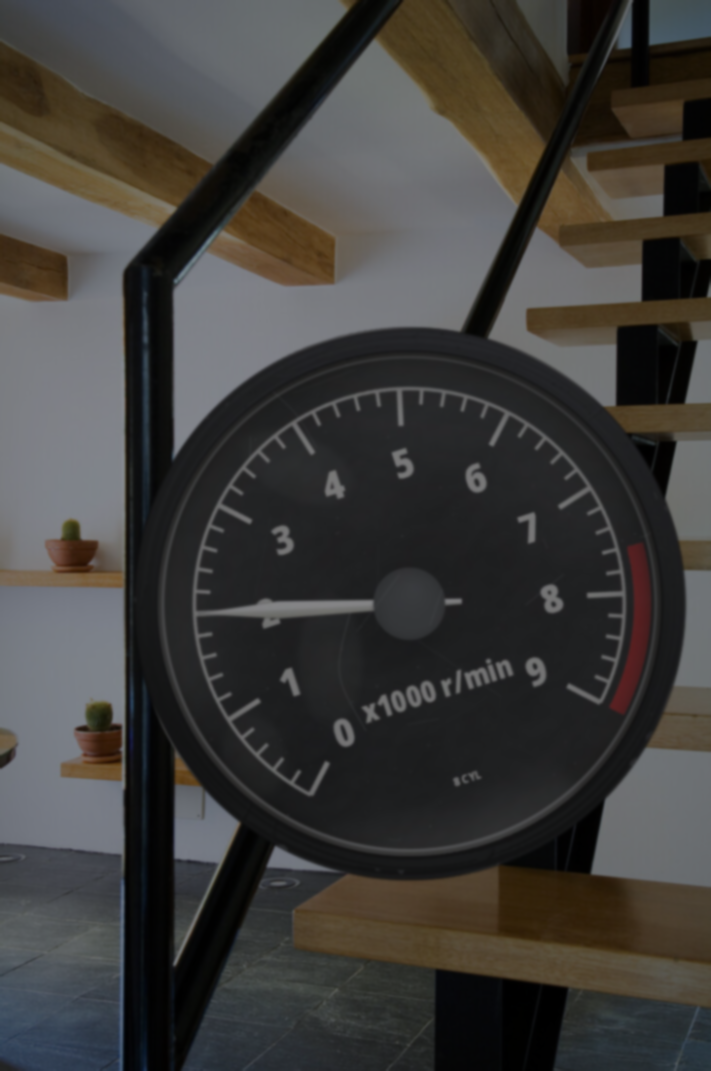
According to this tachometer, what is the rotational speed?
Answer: 2000 rpm
